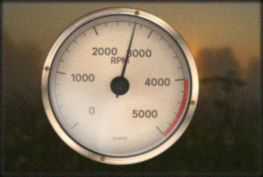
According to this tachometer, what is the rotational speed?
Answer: 2700 rpm
